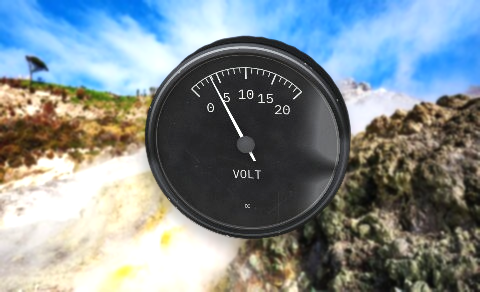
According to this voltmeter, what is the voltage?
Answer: 4 V
